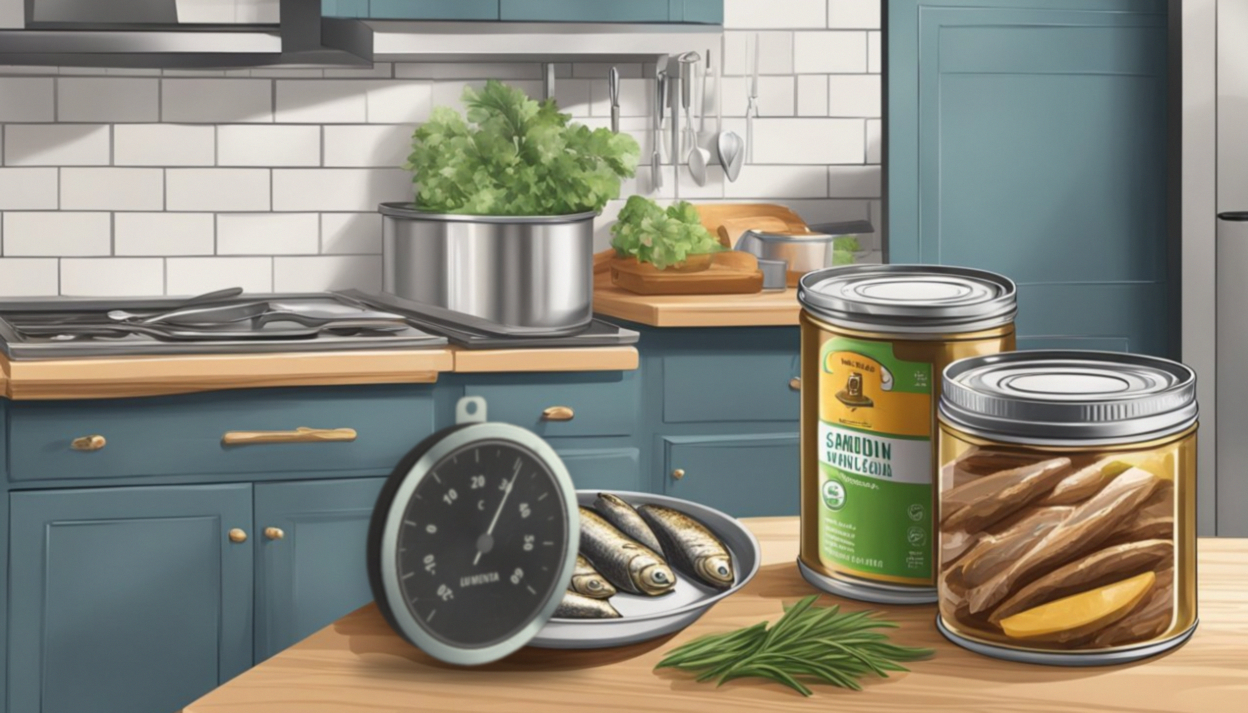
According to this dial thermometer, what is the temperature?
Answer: 30 °C
